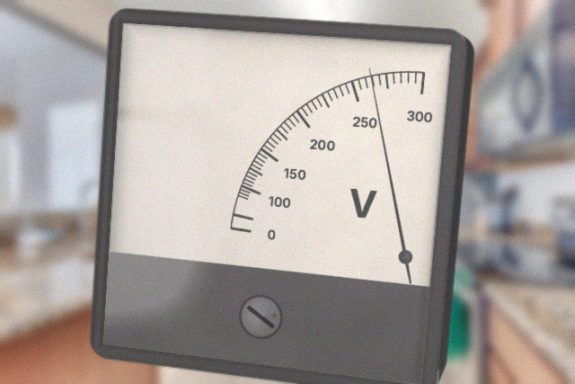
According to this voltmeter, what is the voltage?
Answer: 265 V
